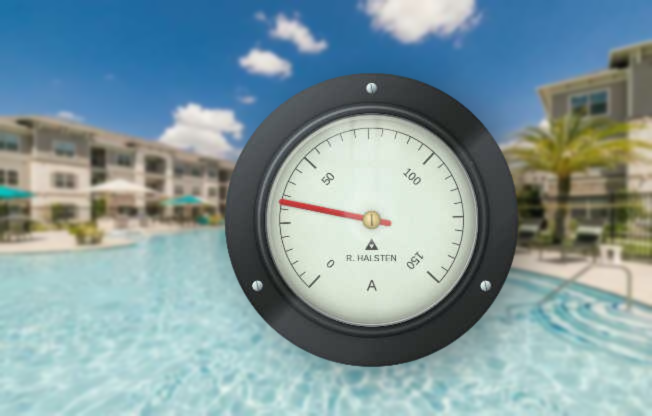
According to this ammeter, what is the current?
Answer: 32.5 A
